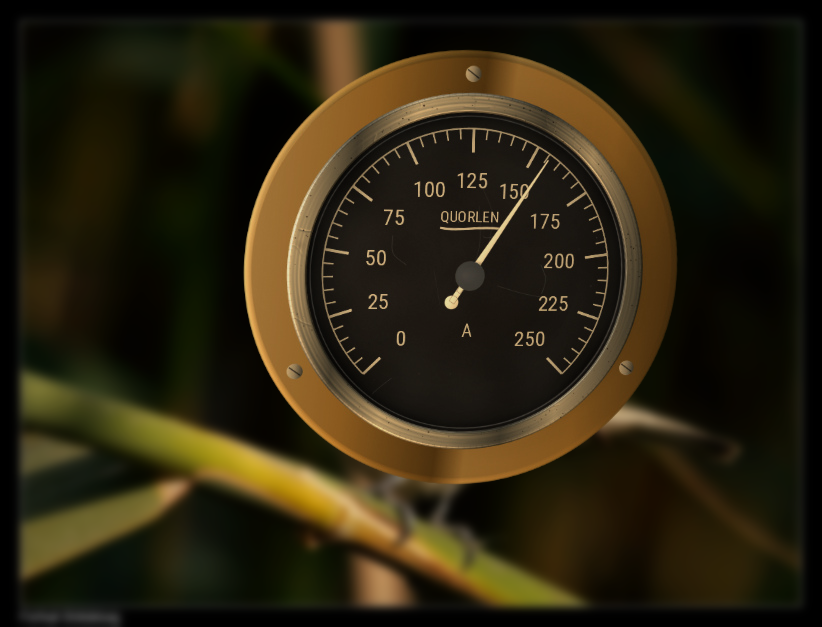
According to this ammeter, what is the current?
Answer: 155 A
